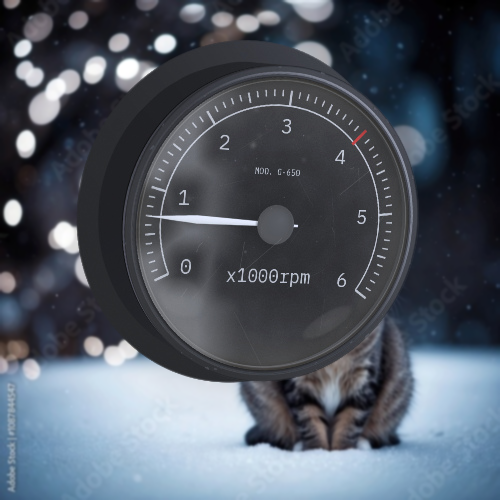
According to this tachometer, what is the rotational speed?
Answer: 700 rpm
